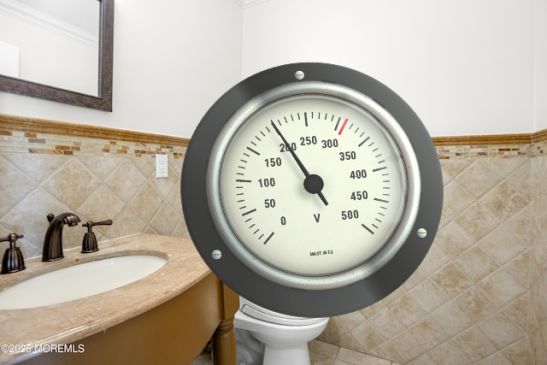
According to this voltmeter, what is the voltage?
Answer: 200 V
